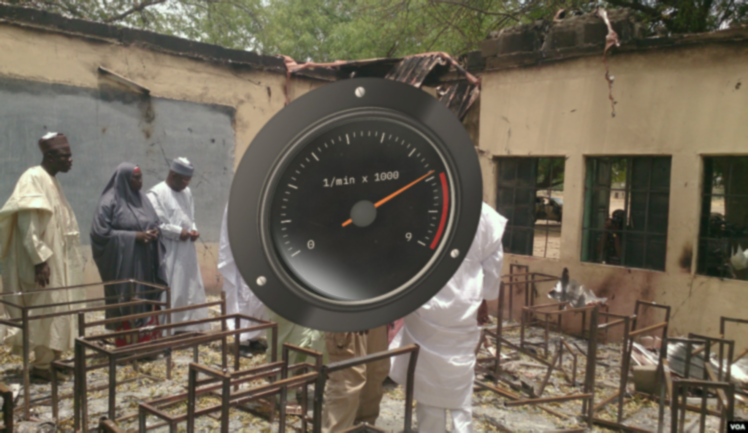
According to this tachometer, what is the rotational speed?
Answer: 6800 rpm
